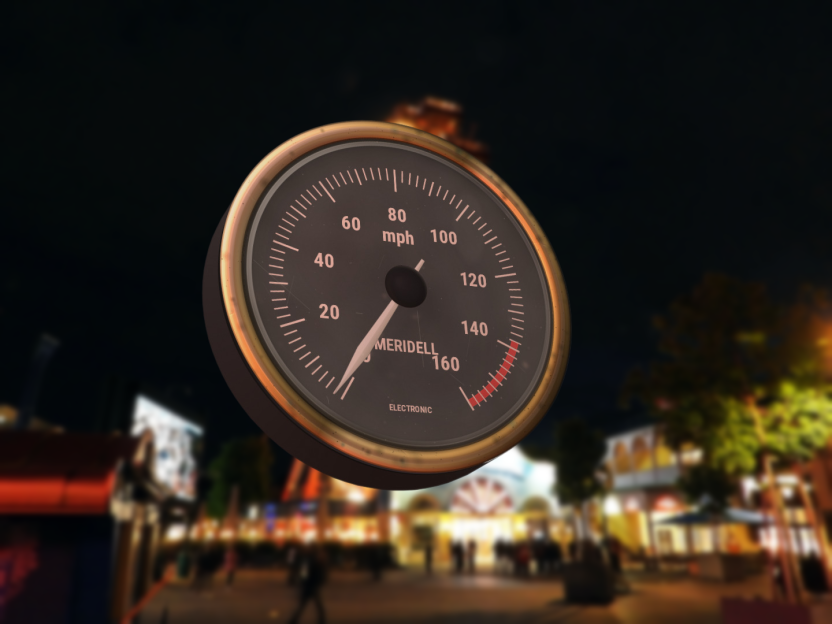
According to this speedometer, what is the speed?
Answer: 2 mph
